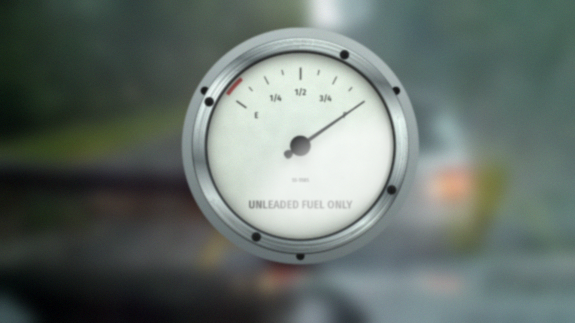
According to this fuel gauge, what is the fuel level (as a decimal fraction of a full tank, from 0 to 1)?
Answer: 1
